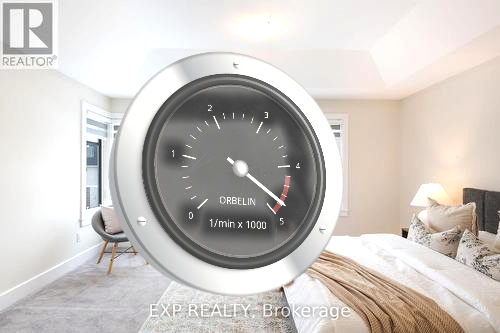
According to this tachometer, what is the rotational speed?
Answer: 4800 rpm
